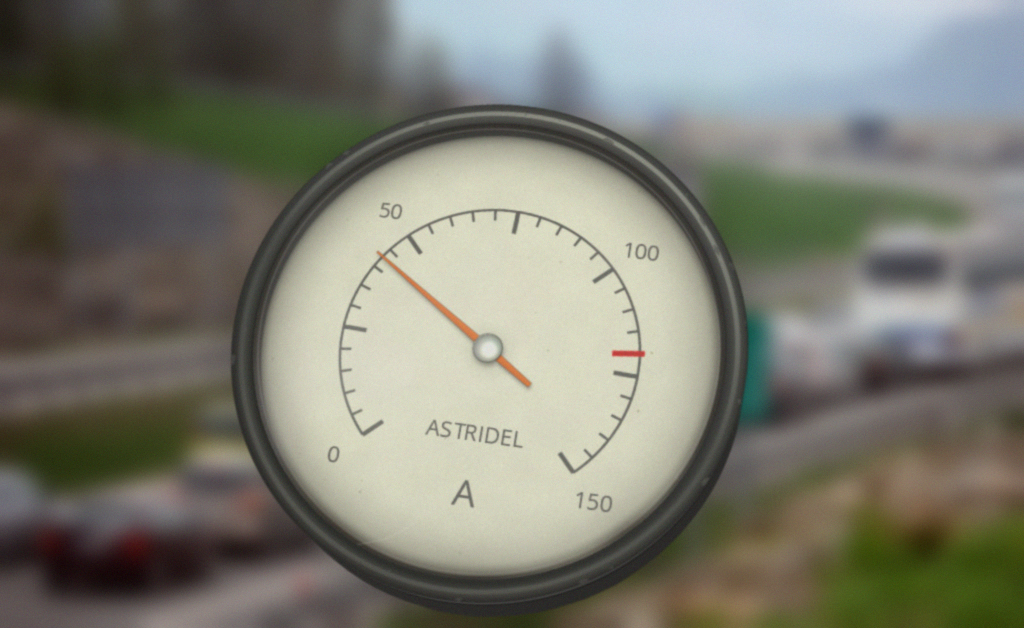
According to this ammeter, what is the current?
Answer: 42.5 A
